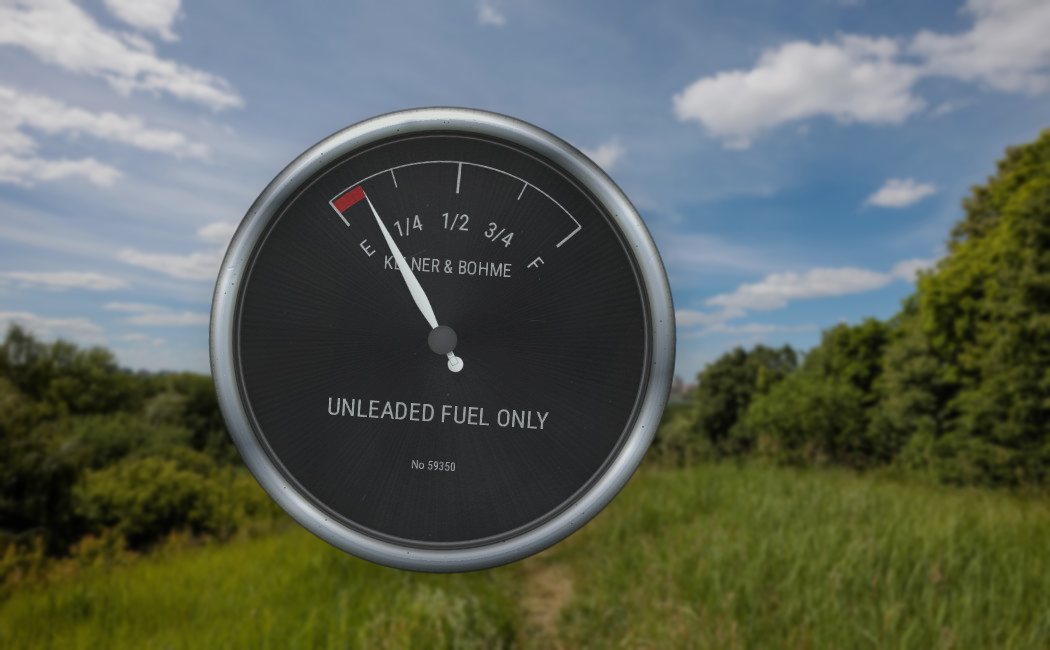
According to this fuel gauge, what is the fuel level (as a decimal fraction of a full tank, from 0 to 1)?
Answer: 0.125
